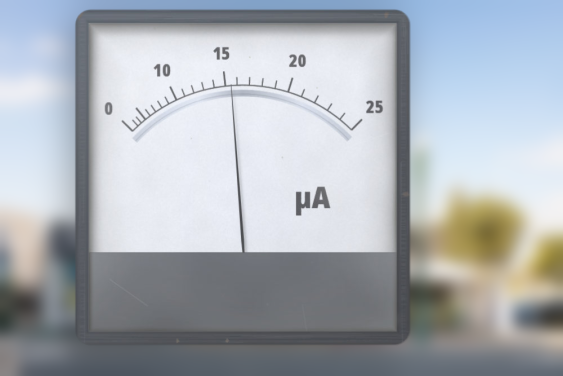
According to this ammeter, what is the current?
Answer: 15.5 µA
